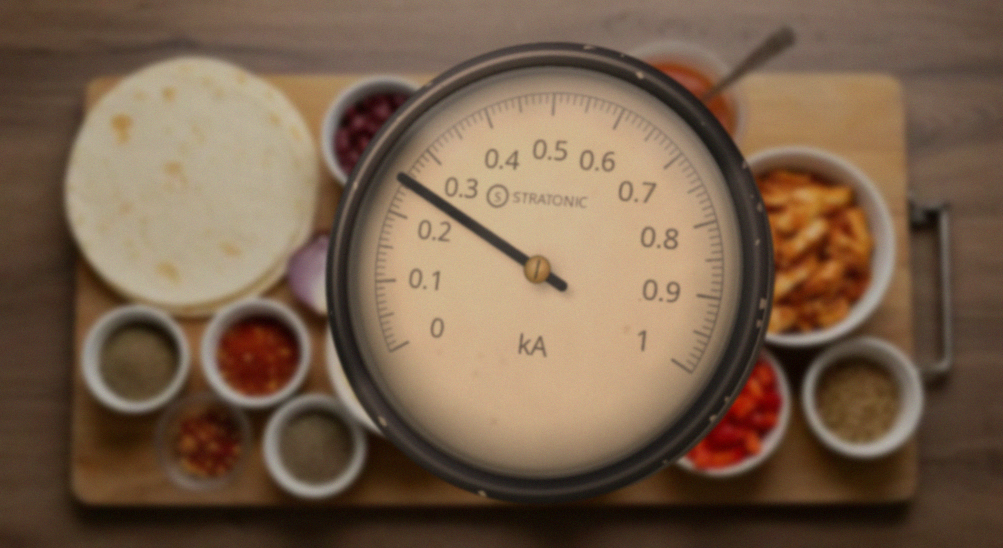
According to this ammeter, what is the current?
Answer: 0.25 kA
